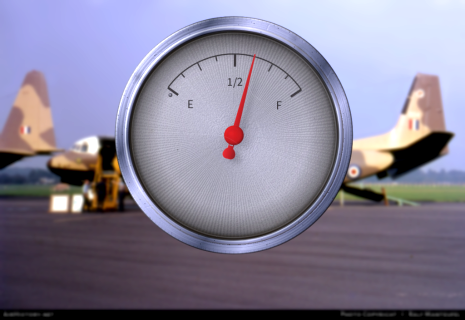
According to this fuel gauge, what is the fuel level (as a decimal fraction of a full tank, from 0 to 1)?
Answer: 0.625
